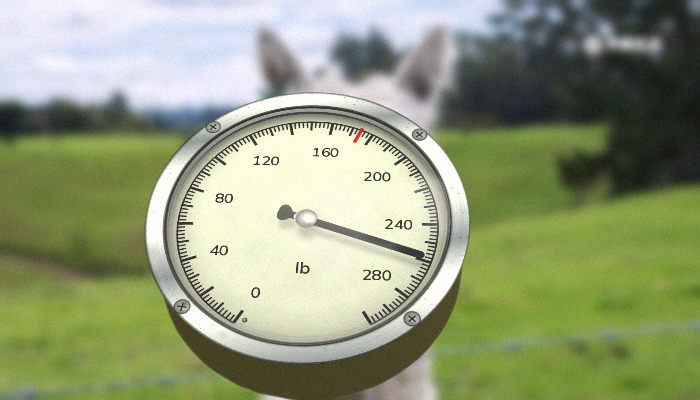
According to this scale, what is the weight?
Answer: 260 lb
